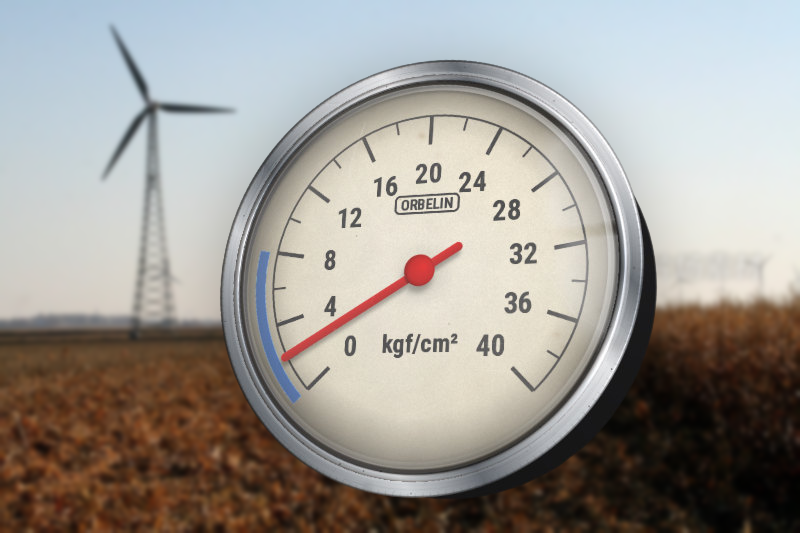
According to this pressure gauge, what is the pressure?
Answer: 2 kg/cm²
